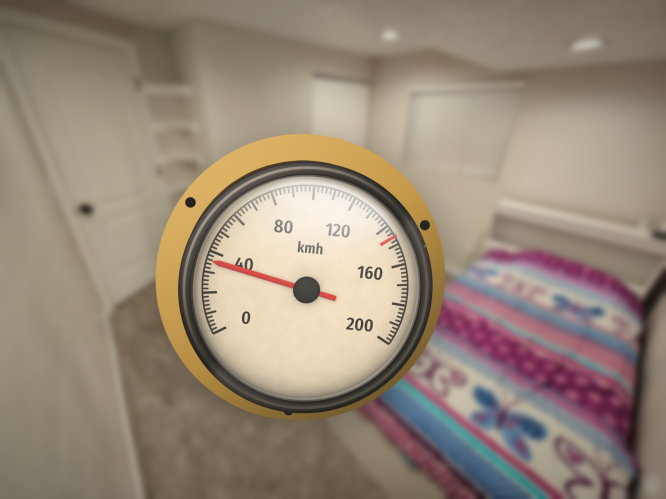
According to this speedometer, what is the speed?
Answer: 36 km/h
